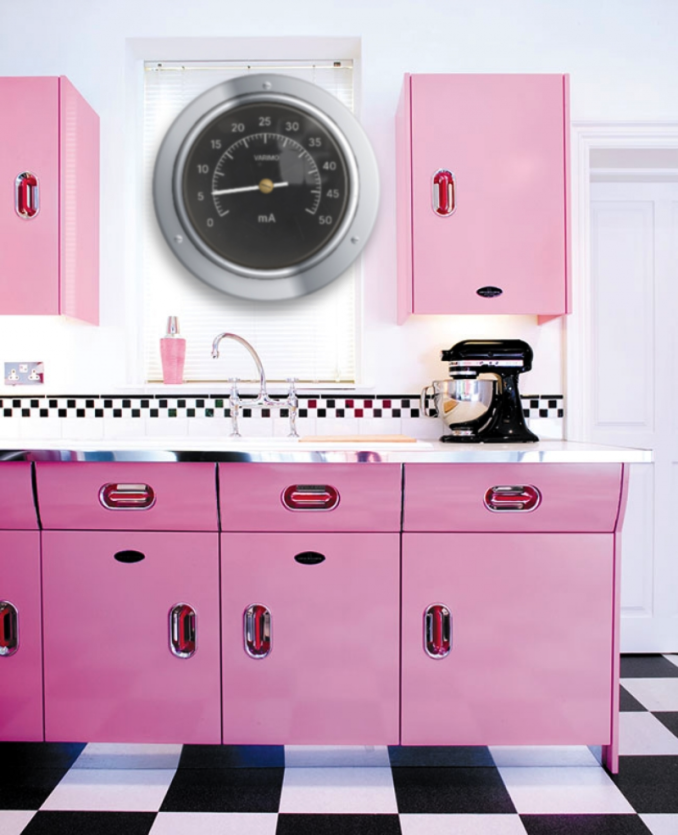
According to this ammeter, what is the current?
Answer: 5 mA
